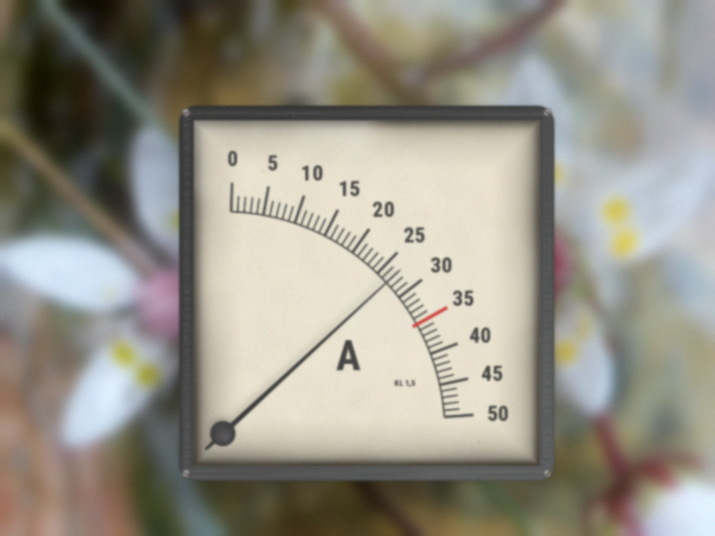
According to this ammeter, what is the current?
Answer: 27 A
